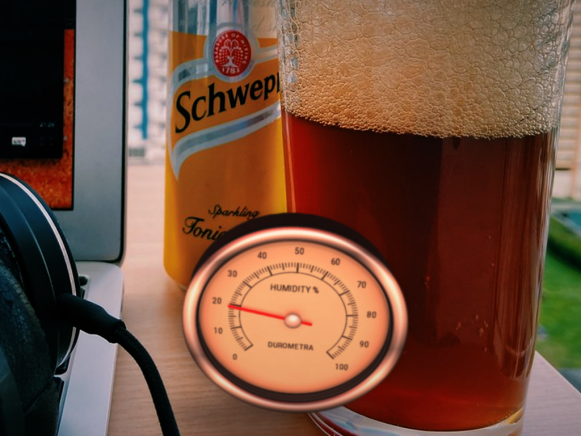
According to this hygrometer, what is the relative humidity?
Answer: 20 %
